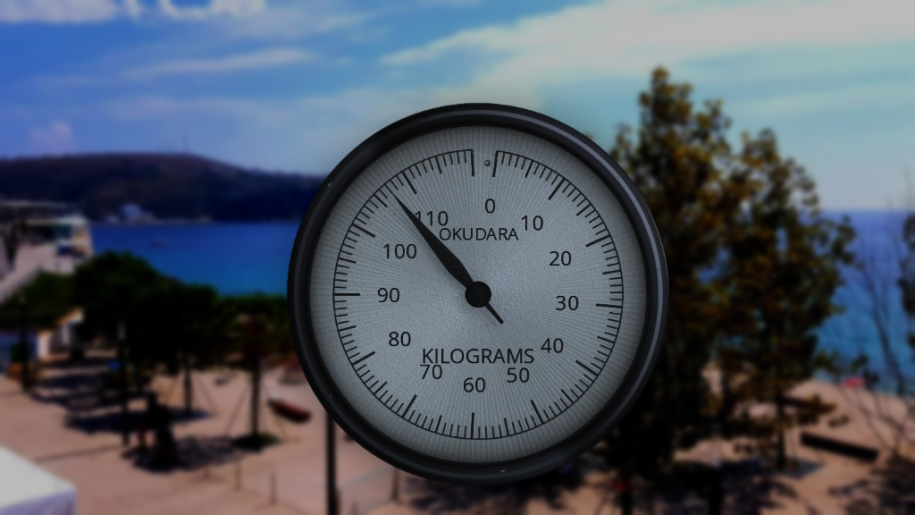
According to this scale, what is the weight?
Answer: 107 kg
